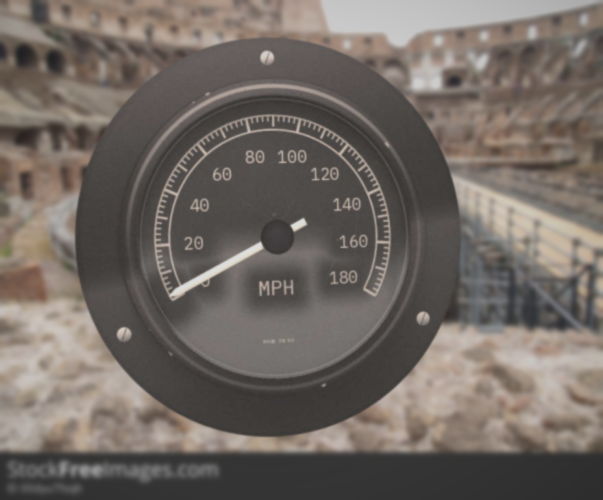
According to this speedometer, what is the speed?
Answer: 2 mph
